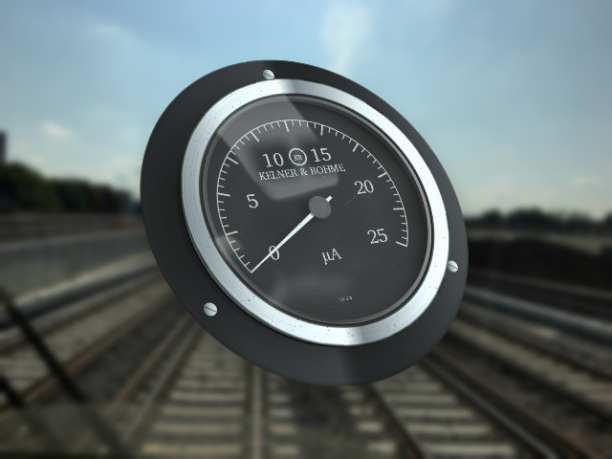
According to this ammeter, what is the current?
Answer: 0 µA
